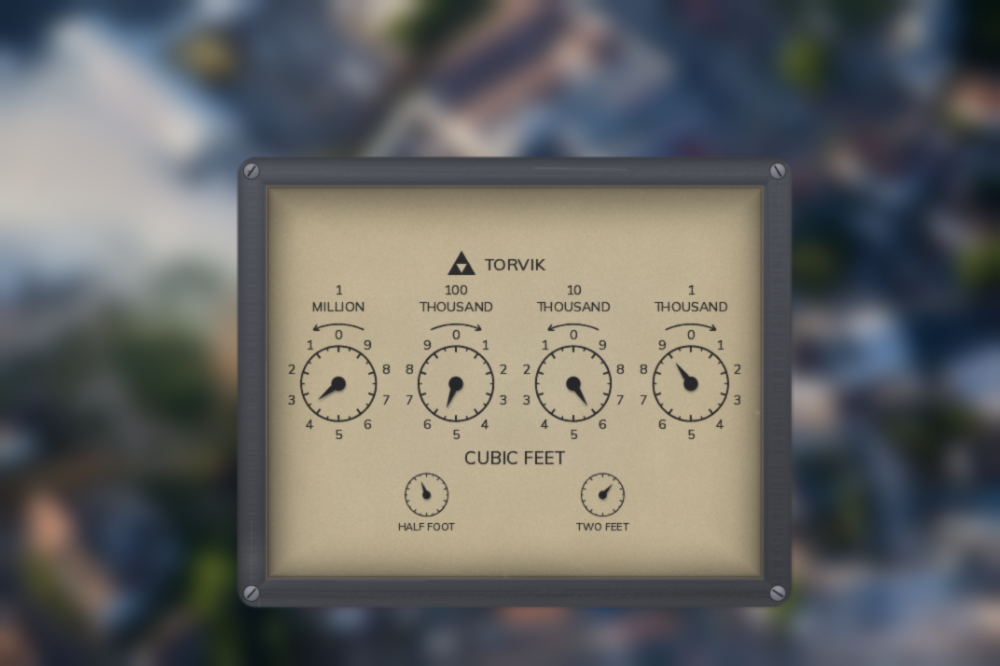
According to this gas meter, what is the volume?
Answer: 355900 ft³
